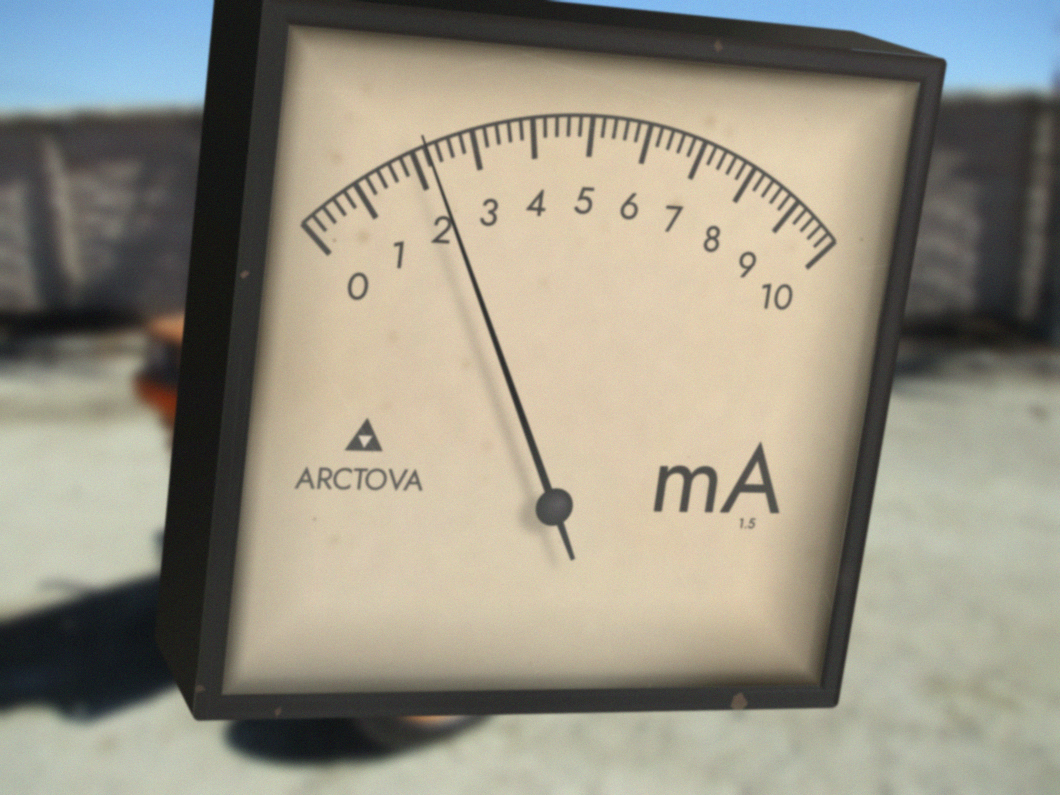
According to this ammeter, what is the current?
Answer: 2.2 mA
